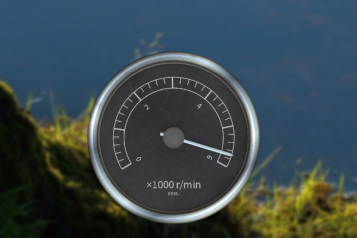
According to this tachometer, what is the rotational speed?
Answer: 5700 rpm
